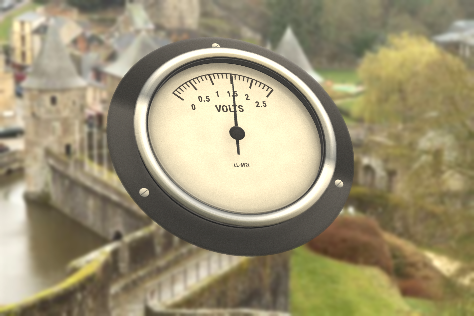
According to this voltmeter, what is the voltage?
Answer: 1.5 V
